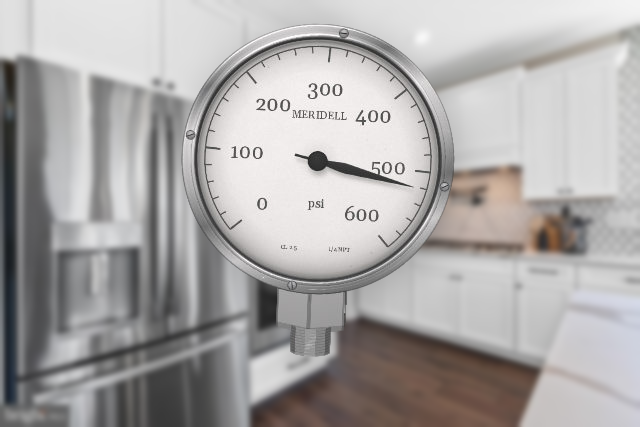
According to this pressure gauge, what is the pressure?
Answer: 520 psi
